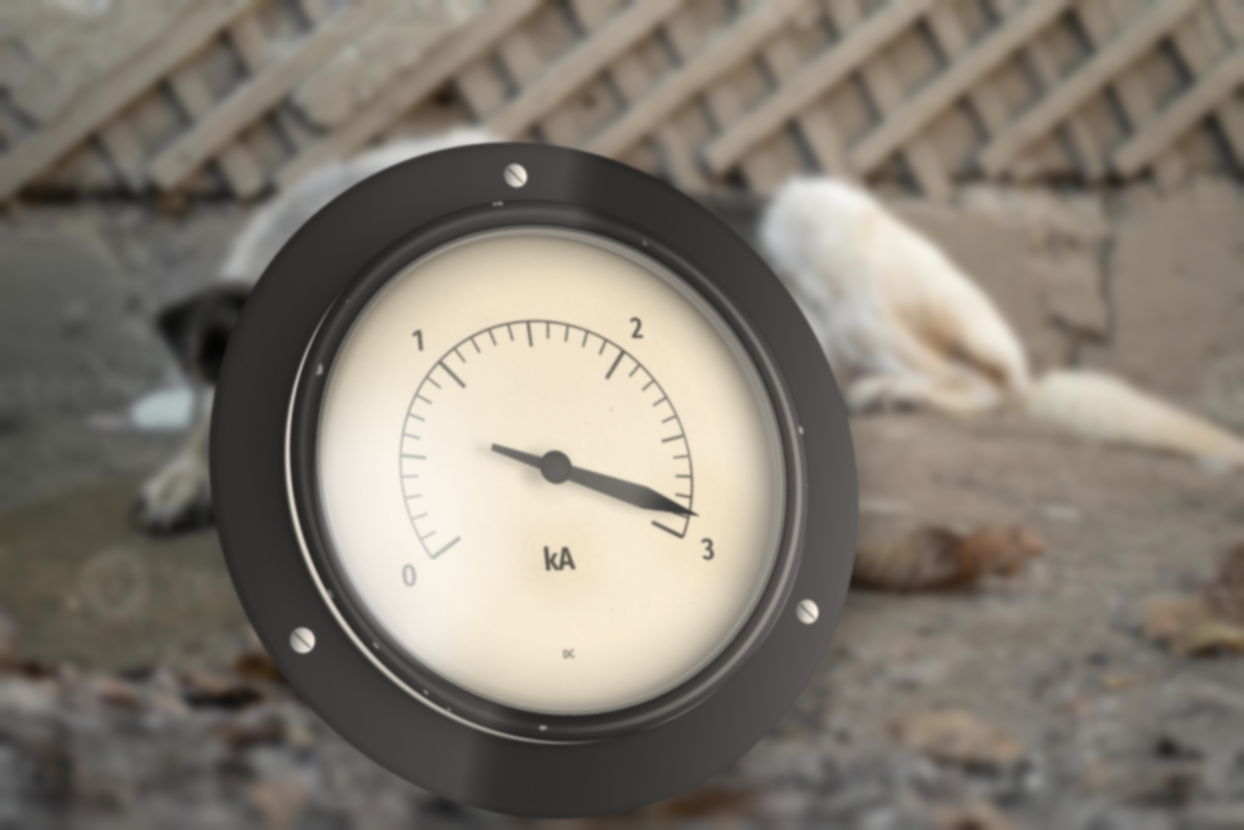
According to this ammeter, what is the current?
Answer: 2.9 kA
